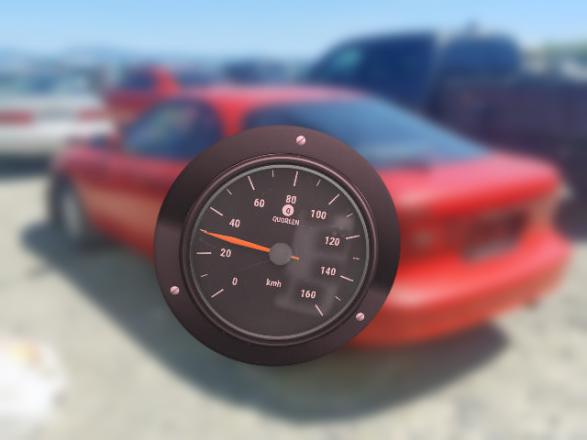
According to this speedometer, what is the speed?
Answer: 30 km/h
